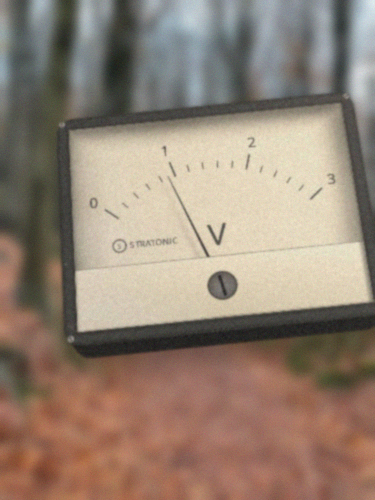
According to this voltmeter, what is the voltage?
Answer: 0.9 V
